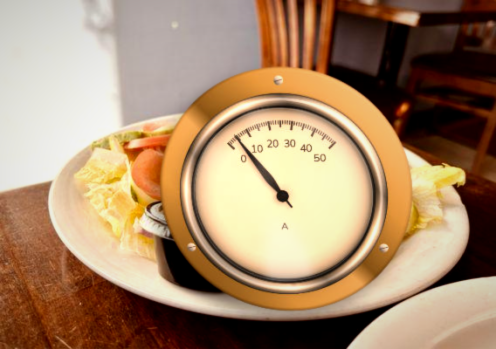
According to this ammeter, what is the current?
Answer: 5 A
